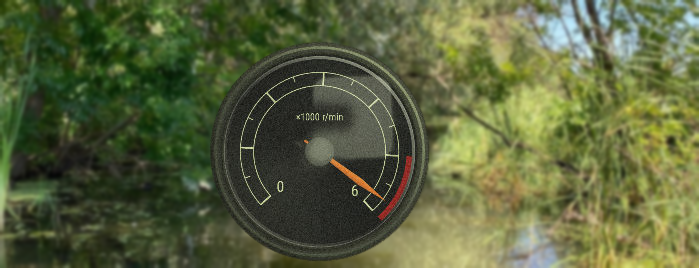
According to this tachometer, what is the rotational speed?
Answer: 5750 rpm
